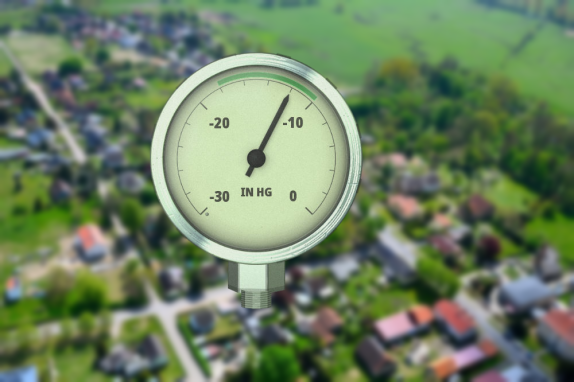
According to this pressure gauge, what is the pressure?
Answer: -12 inHg
